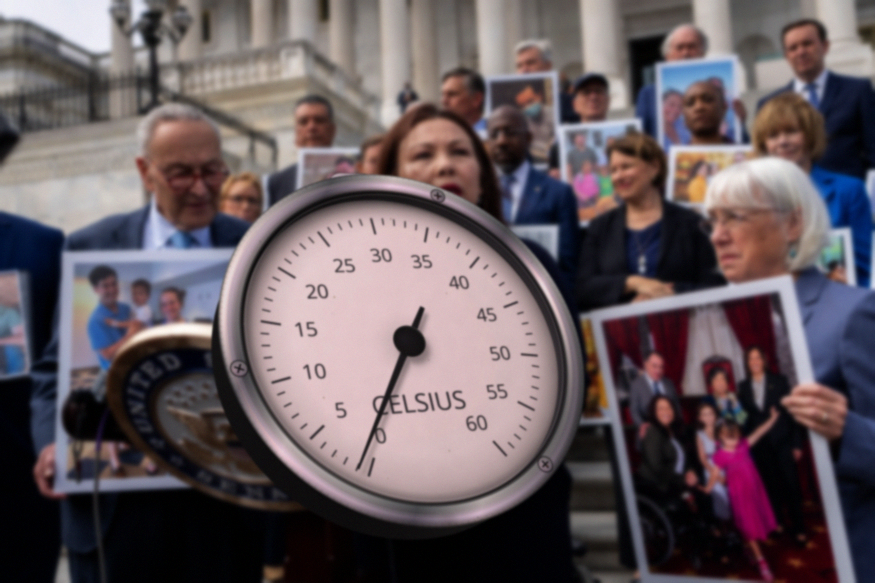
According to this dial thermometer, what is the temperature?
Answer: 1 °C
